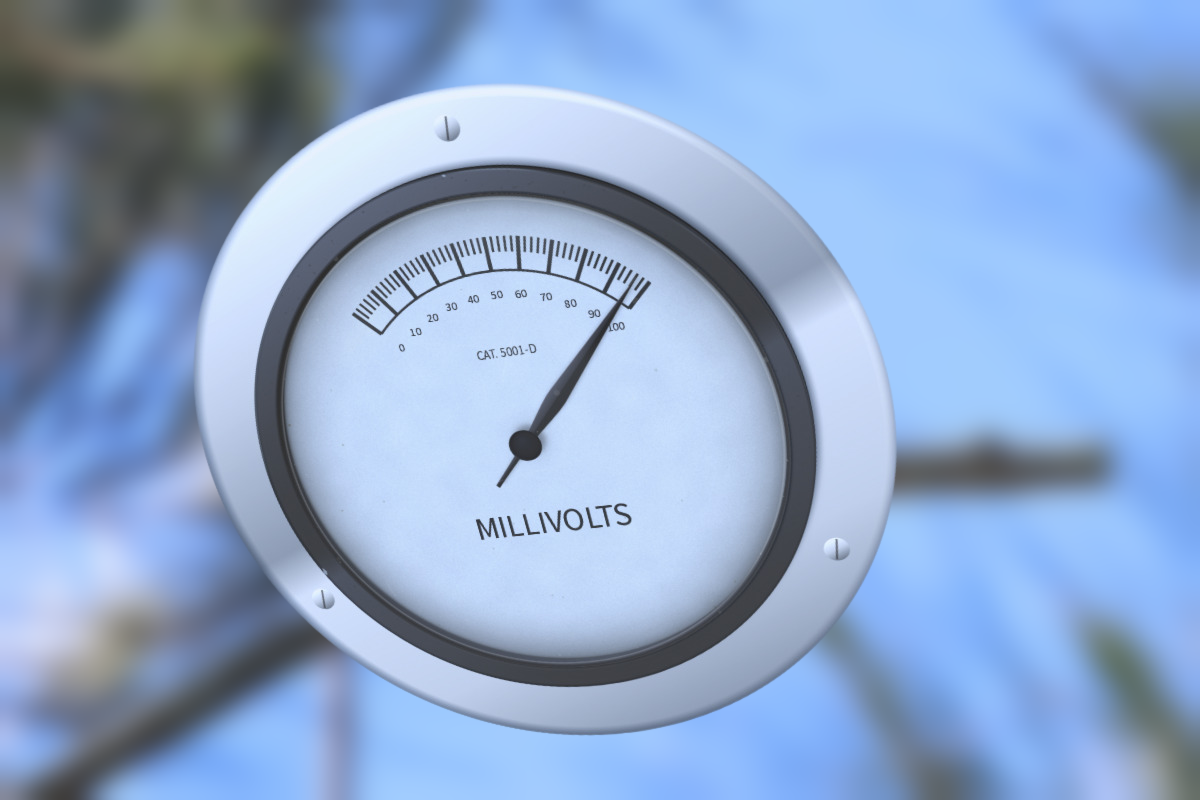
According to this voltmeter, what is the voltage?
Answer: 96 mV
